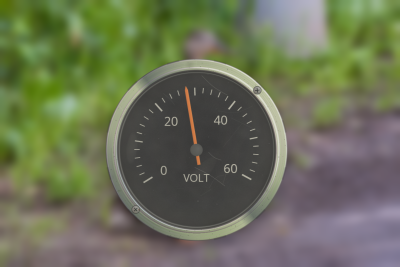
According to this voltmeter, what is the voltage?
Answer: 28 V
